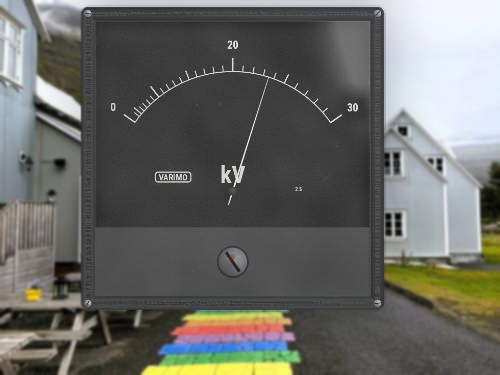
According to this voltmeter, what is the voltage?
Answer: 23.5 kV
